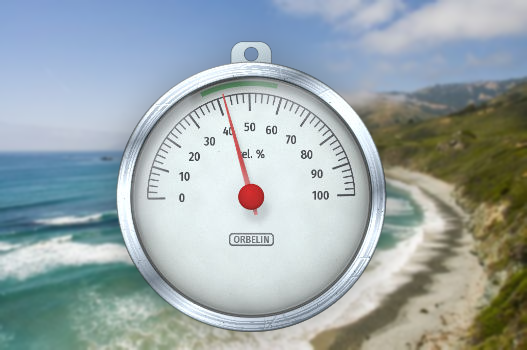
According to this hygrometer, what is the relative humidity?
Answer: 42 %
